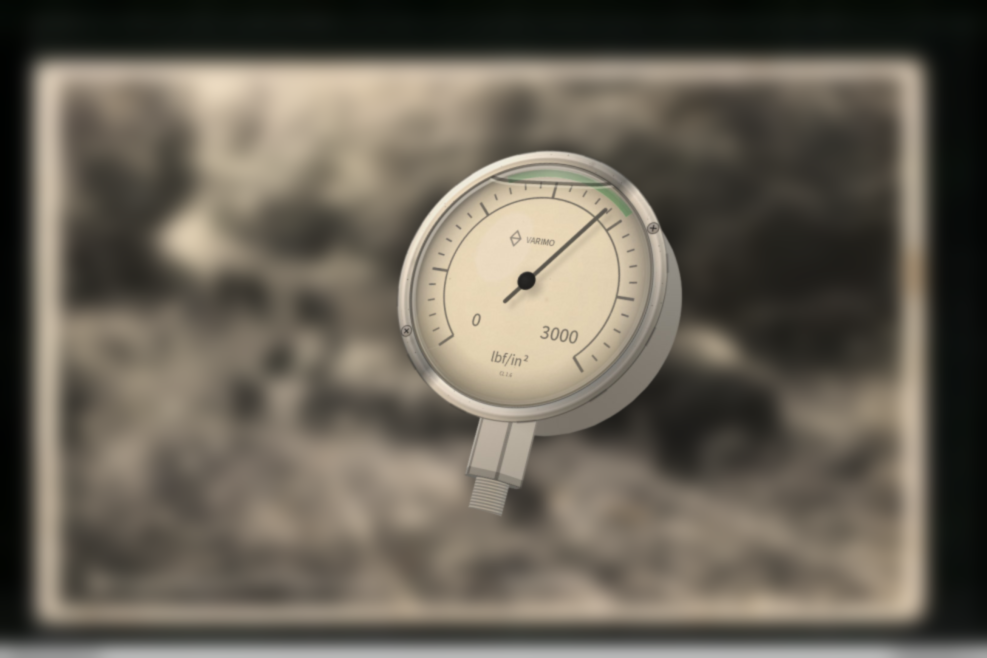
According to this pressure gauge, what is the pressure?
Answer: 1900 psi
